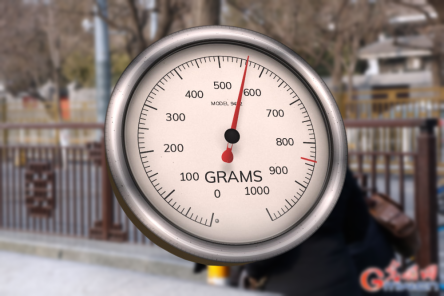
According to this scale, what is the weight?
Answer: 560 g
